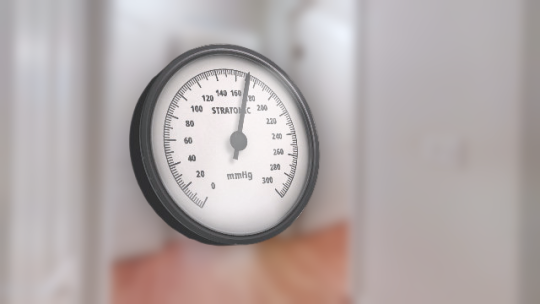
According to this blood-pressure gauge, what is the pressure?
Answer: 170 mmHg
